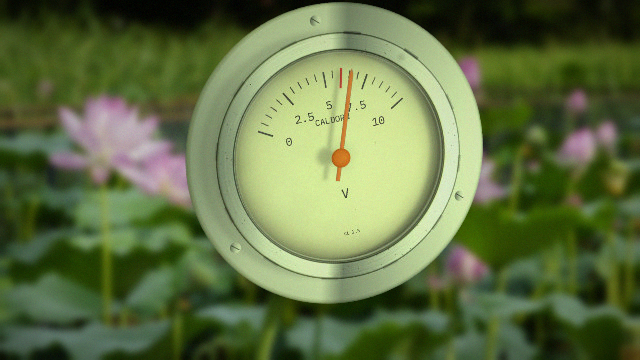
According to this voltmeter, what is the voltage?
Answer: 6.5 V
